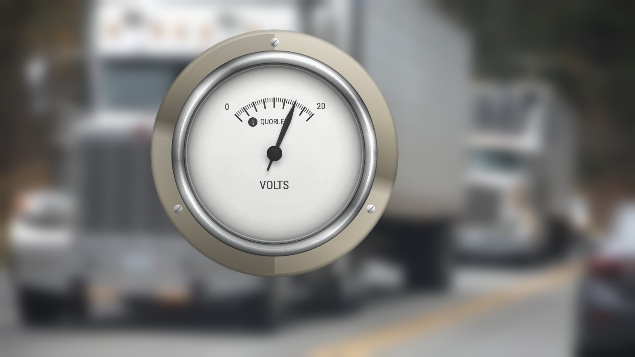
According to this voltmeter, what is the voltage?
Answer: 15 V
